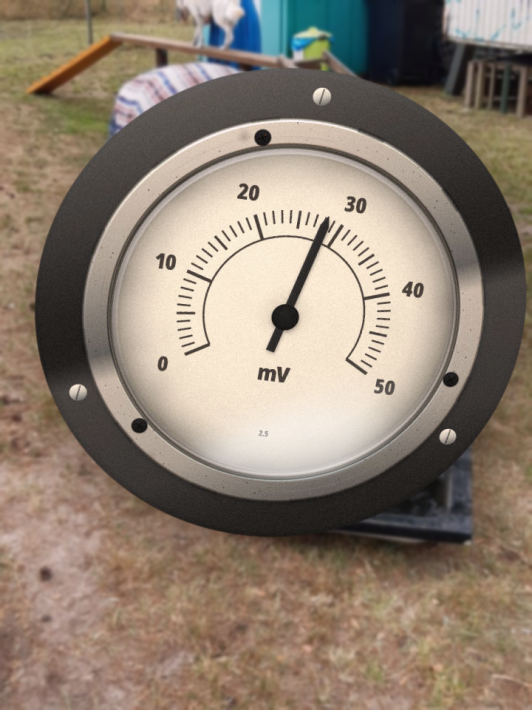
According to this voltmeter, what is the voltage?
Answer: 28 mV
